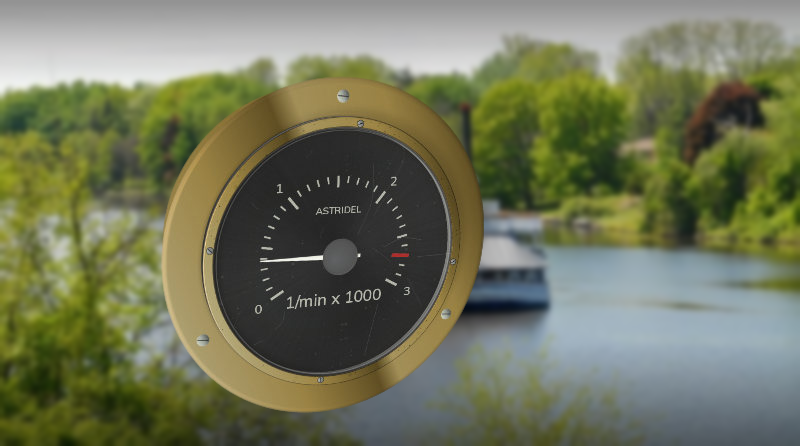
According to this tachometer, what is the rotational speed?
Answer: 400 rpm
